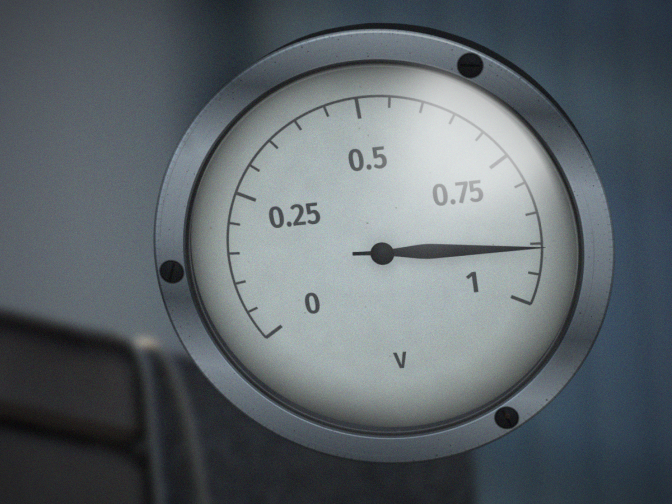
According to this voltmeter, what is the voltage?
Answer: 0.9 V
